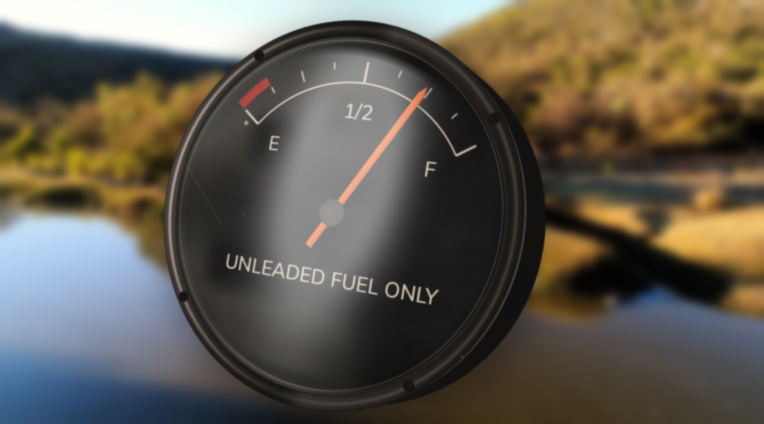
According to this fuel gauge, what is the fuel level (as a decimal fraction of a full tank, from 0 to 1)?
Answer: 0.75
